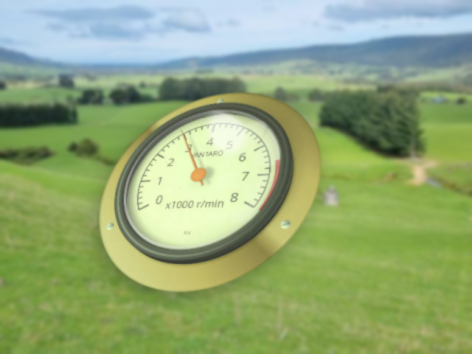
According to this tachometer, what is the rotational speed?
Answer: 3000 rpm
